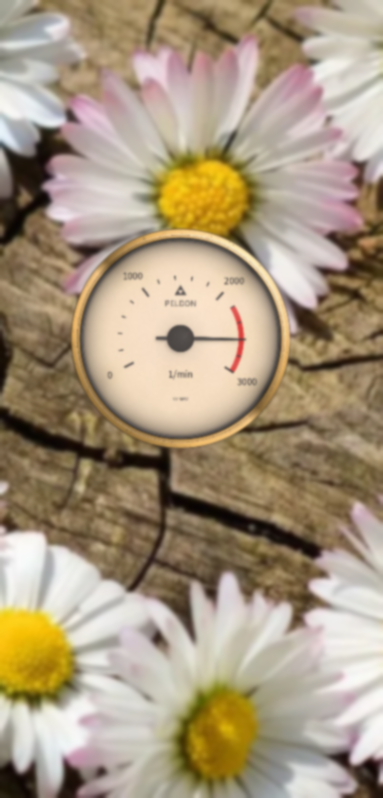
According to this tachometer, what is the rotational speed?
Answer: 2600 rpm
